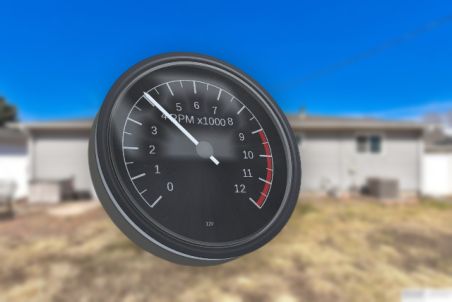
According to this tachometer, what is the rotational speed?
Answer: 4000 rpm
